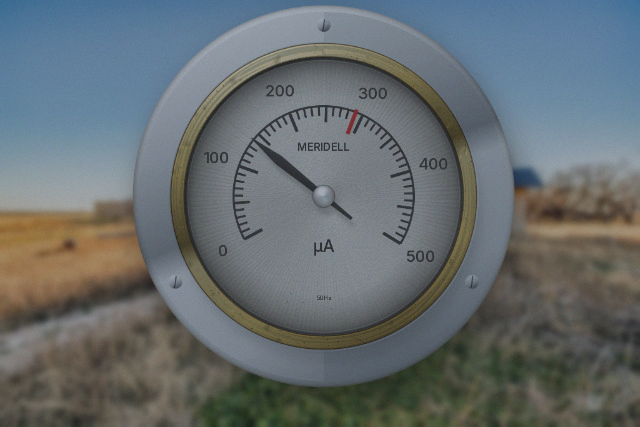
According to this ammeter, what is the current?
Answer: 140 µA
